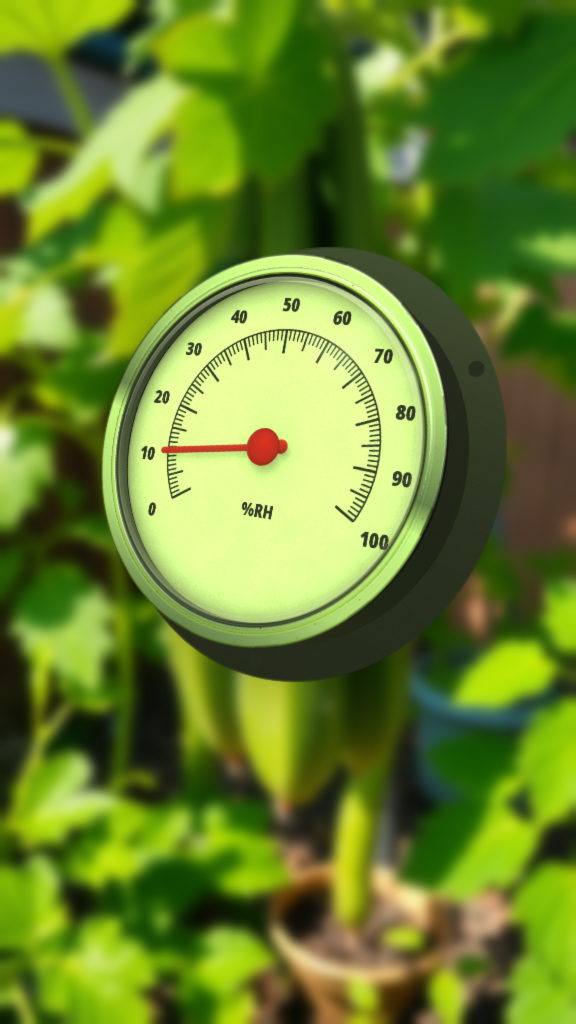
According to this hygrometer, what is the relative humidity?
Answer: 10 %
